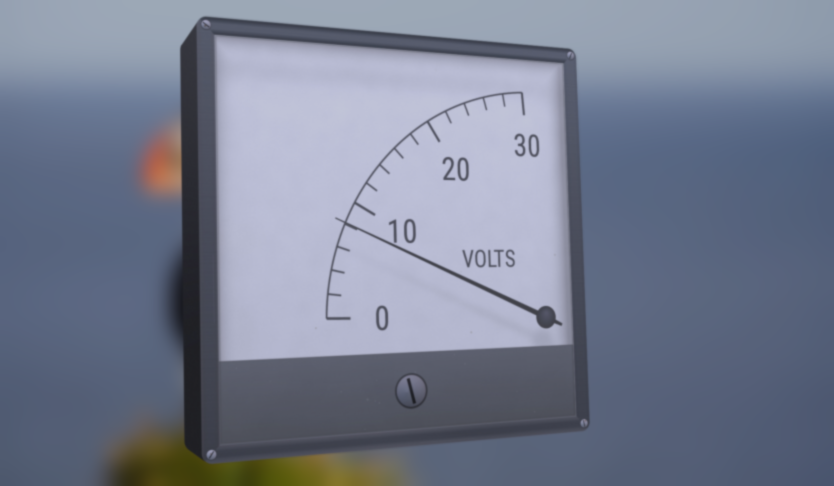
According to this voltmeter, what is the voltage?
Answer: 8 V
